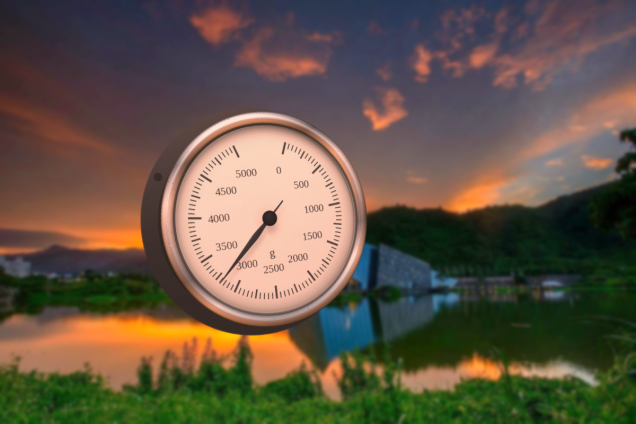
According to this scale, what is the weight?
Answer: 3200 g
